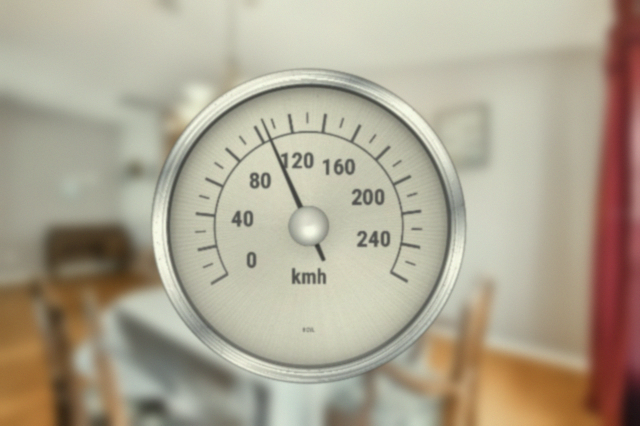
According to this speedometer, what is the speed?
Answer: 105 km/h
